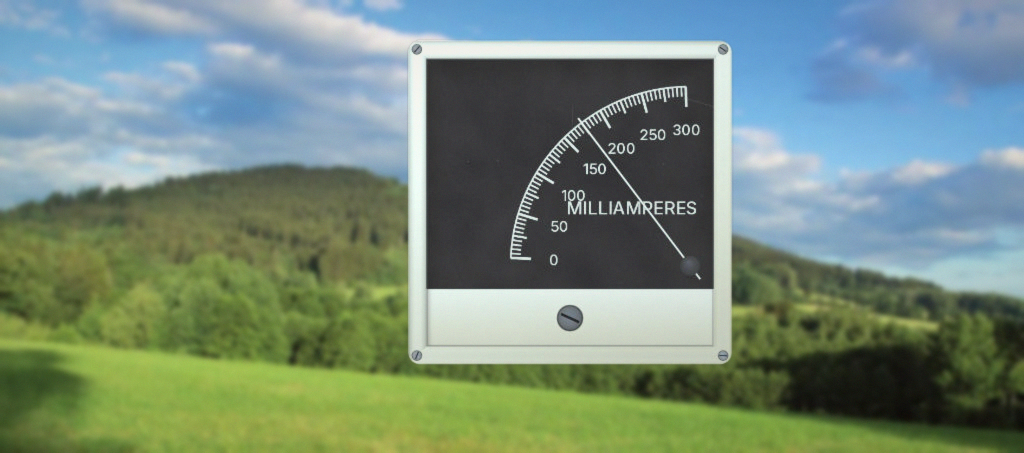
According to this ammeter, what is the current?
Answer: 175 mA
